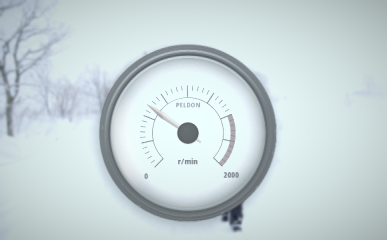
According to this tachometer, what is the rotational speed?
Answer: 600 rpm
